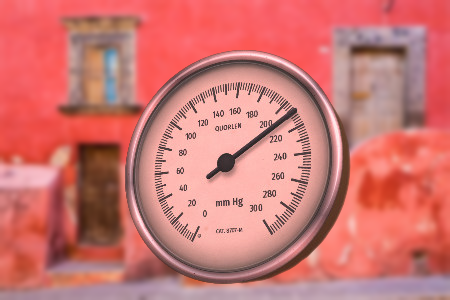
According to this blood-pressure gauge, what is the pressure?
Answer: 210 mmHg
